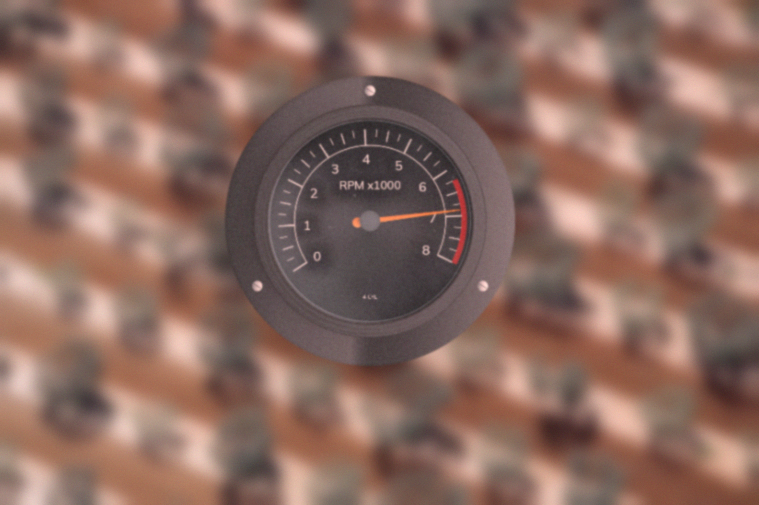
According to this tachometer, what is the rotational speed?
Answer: 6875 rpm
